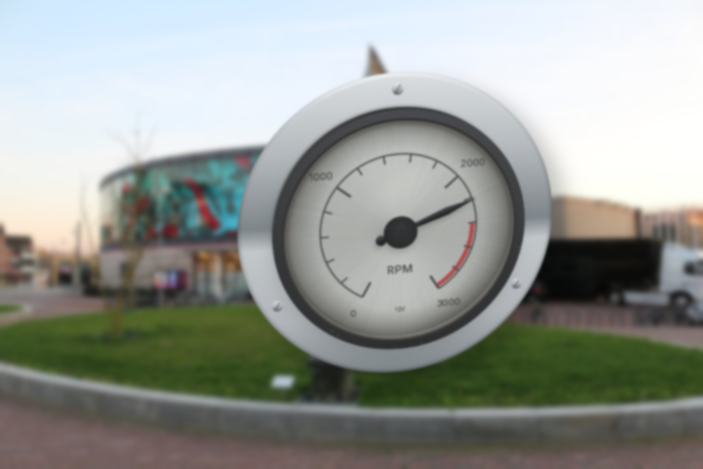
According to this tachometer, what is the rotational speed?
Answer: 2200 rpm
